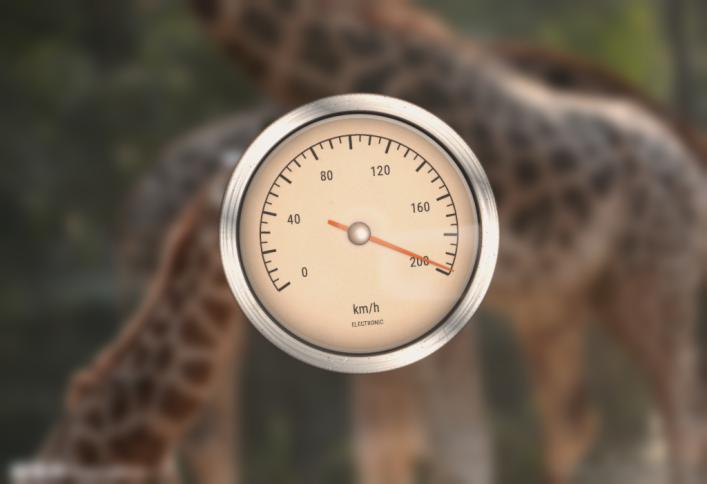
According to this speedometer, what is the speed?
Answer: 197.5 km/h
